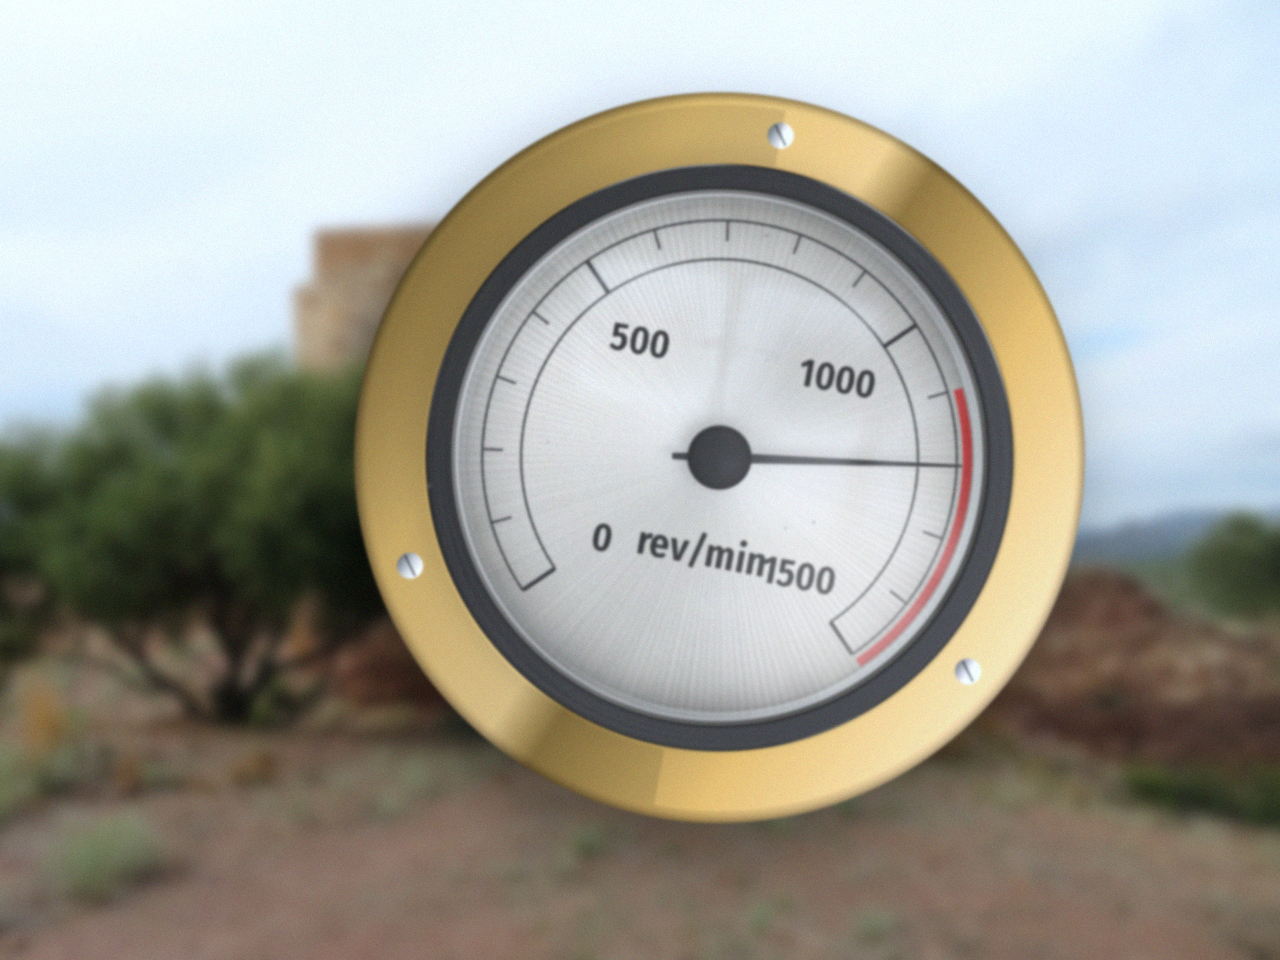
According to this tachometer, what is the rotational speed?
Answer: 1200 rpm
